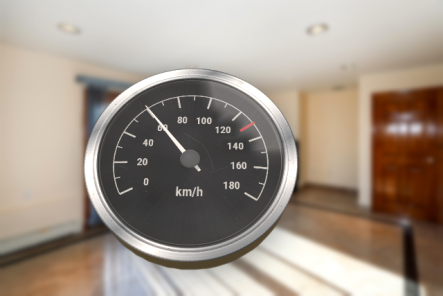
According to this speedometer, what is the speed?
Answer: 60 km/h
